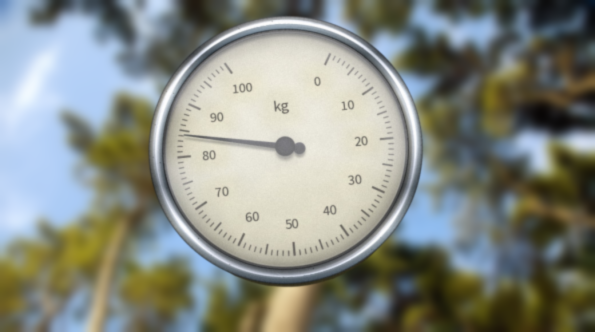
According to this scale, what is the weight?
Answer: 84 kg
